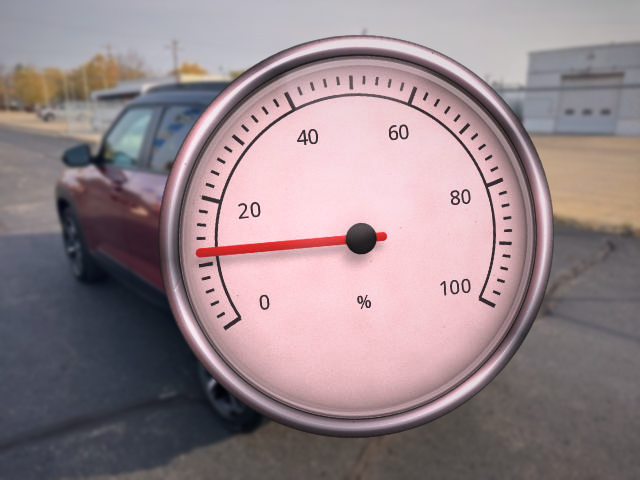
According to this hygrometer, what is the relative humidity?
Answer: 12 %
